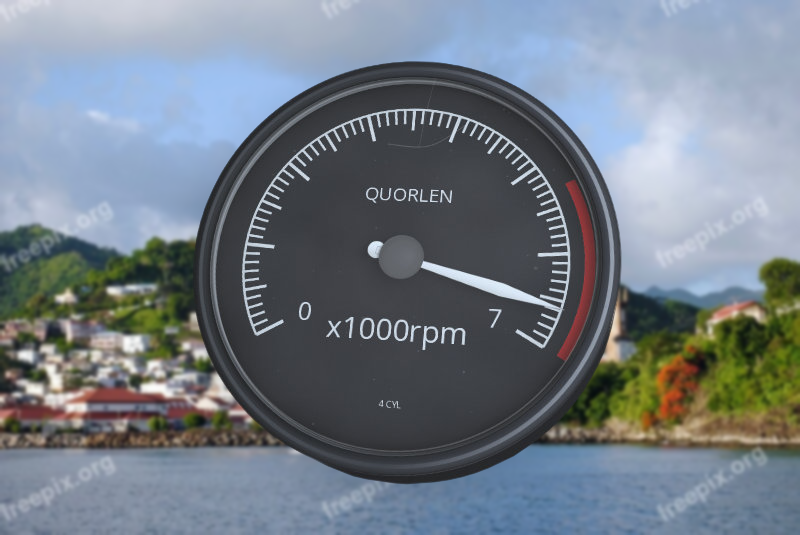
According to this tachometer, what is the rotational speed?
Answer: 6600 rpm
